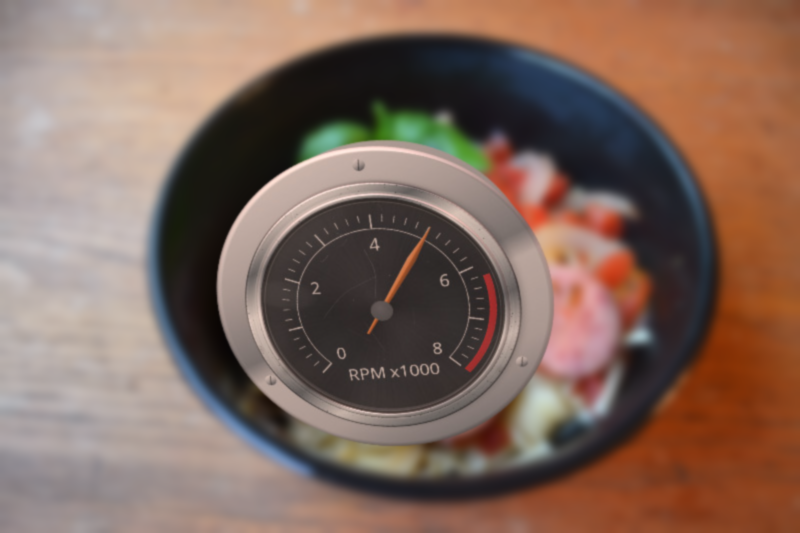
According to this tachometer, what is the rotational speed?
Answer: 5000 rpm
